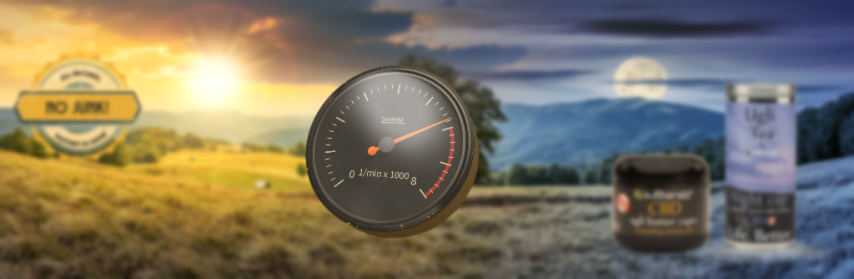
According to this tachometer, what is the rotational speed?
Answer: 5800 rpm
